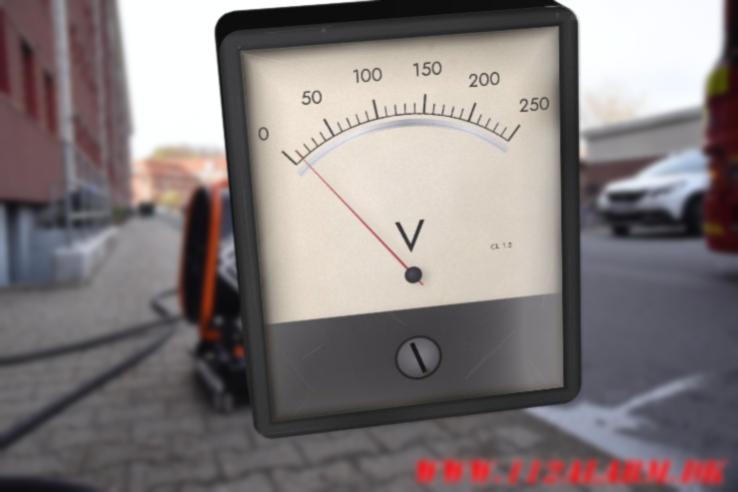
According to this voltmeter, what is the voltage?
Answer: 10 V
